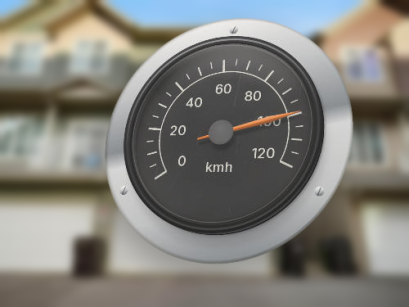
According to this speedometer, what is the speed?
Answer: 100 km/h
